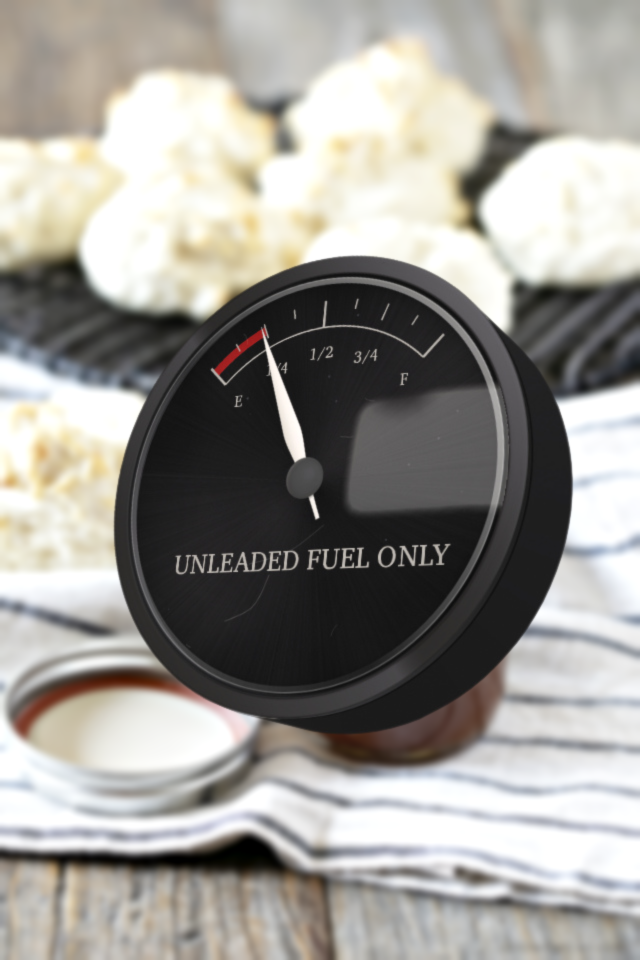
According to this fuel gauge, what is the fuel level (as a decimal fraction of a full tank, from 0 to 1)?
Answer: 0.25
